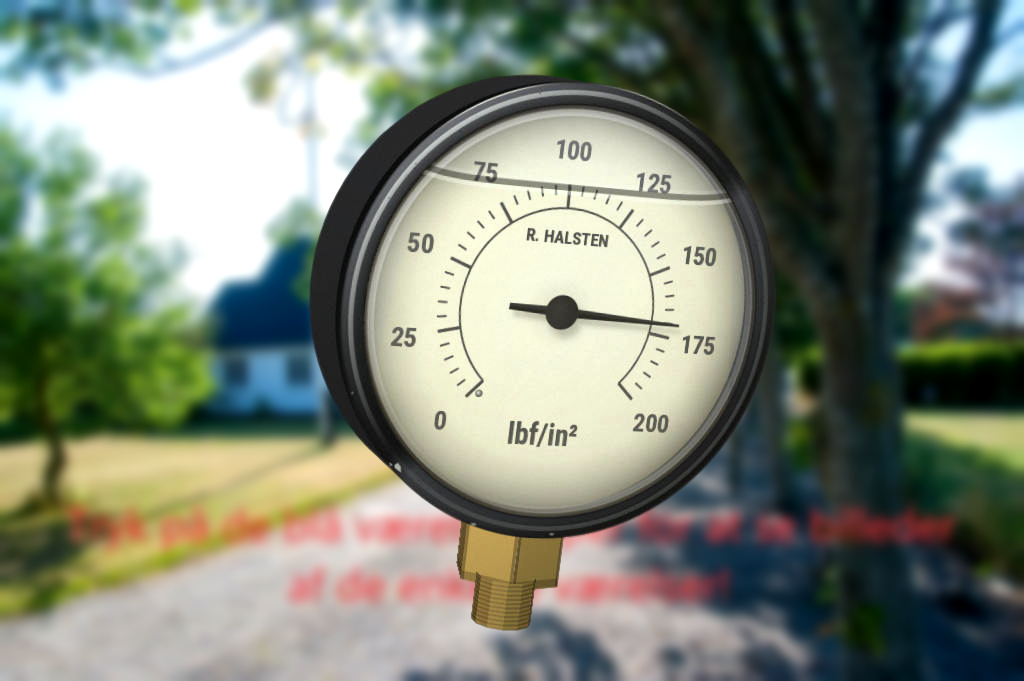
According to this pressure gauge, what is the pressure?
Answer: 170 psi
